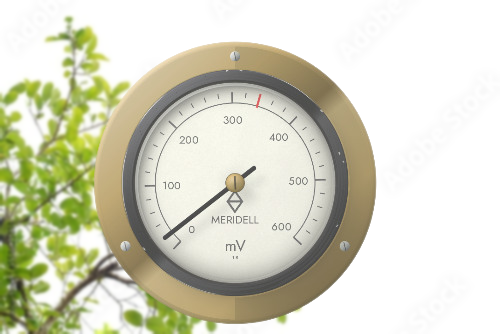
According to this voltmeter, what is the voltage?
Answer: 20 mV
